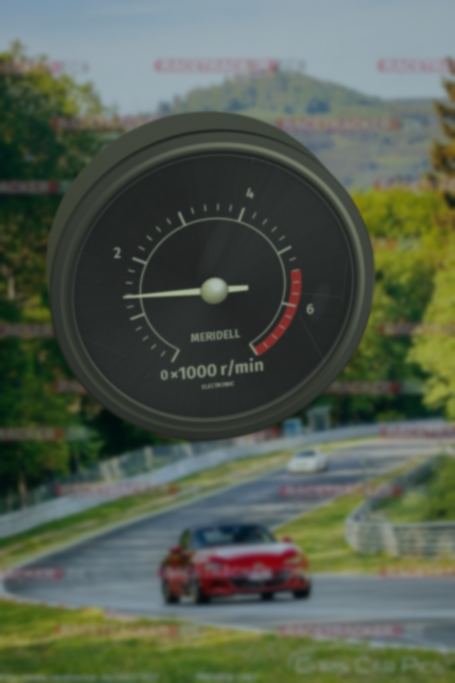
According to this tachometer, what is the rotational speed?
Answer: 1400 rpm
